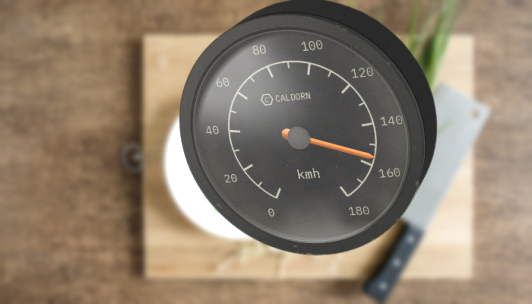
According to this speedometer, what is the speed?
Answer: 155 km/h
